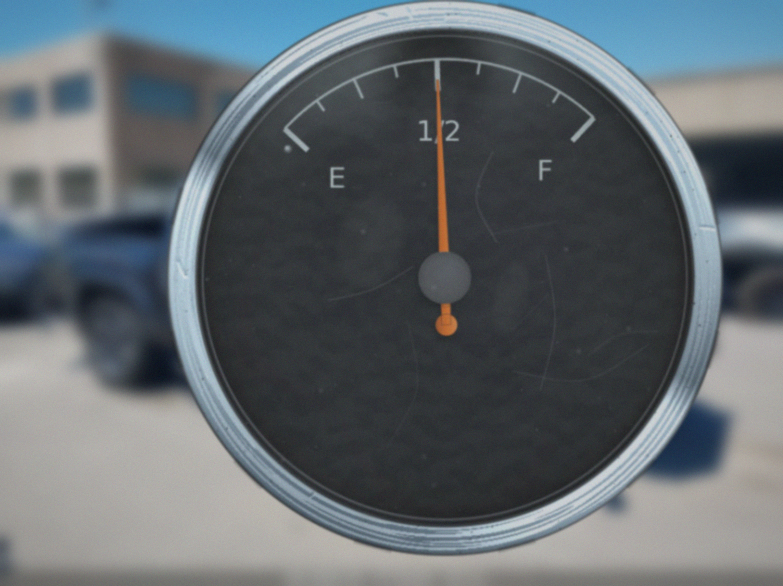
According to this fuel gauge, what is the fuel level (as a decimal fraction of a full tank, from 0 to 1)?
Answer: 0.5
